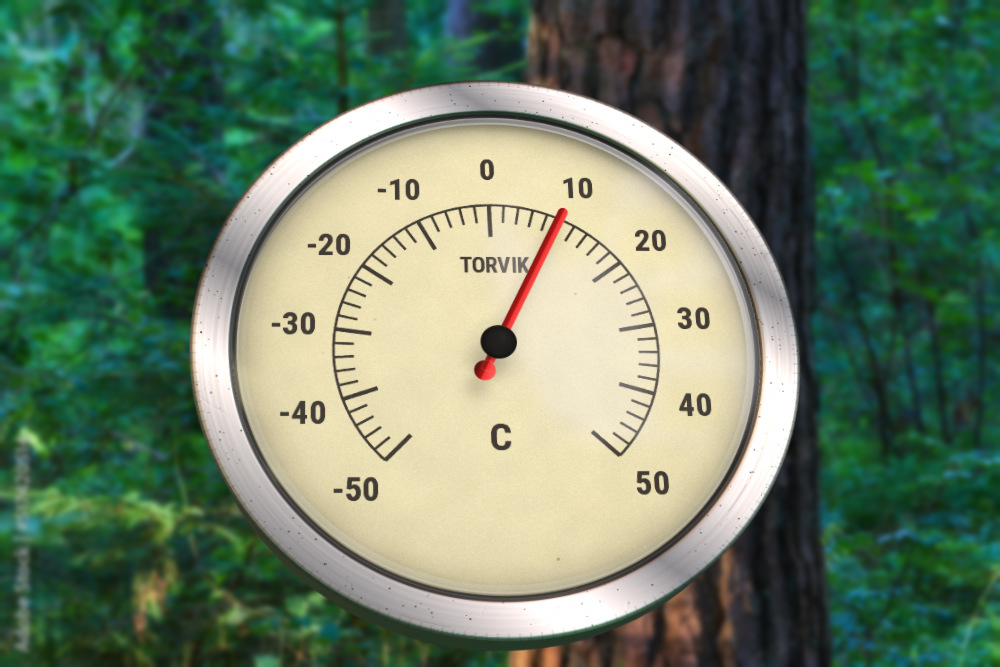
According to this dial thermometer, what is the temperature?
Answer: 10 °C
